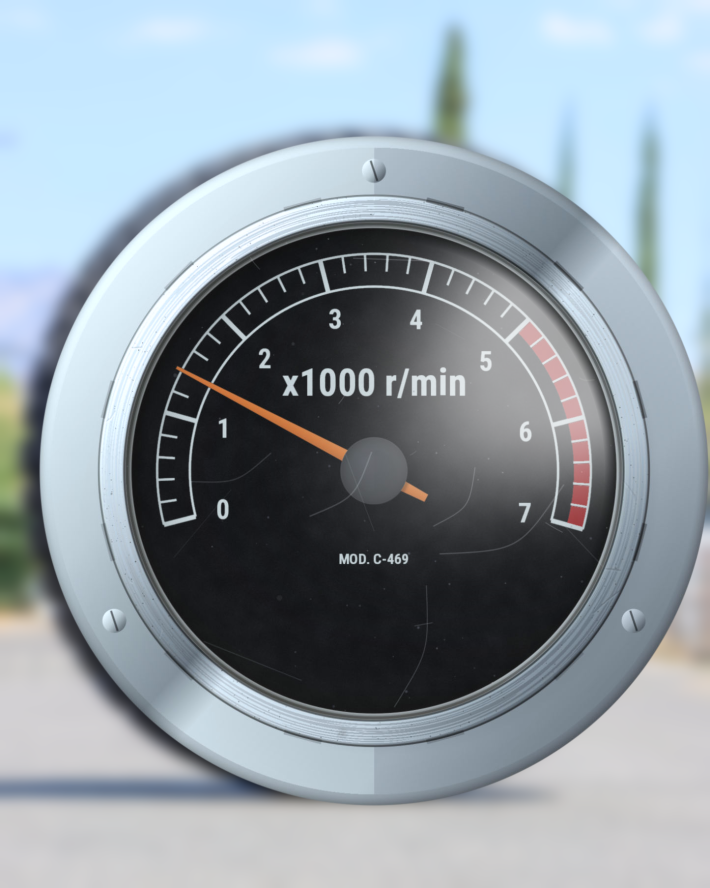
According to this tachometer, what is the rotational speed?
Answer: 1400 rpm
